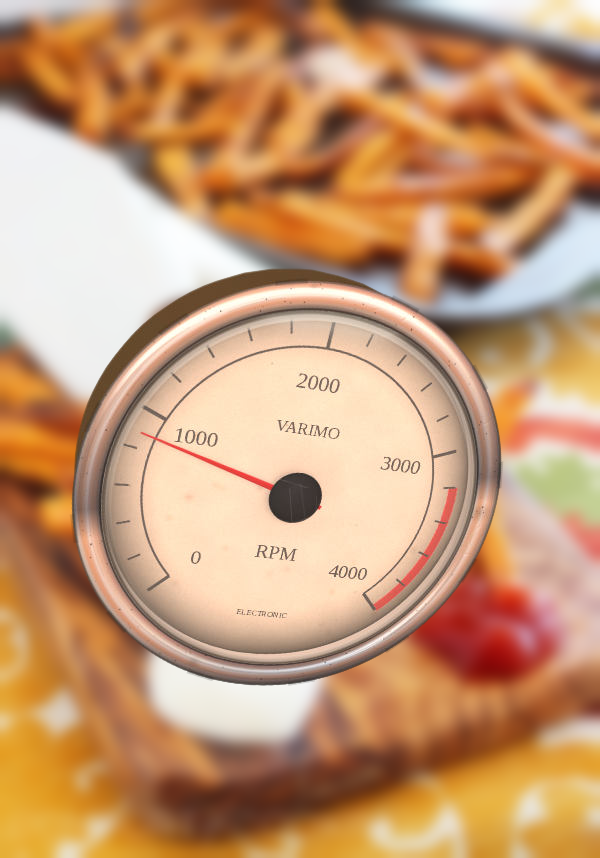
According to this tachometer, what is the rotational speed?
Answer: 900 rpm
